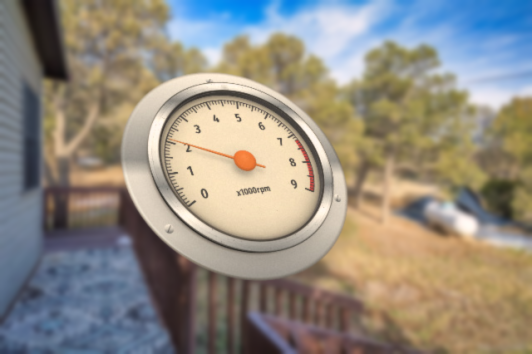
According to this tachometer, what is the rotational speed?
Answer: 2000 rpm
